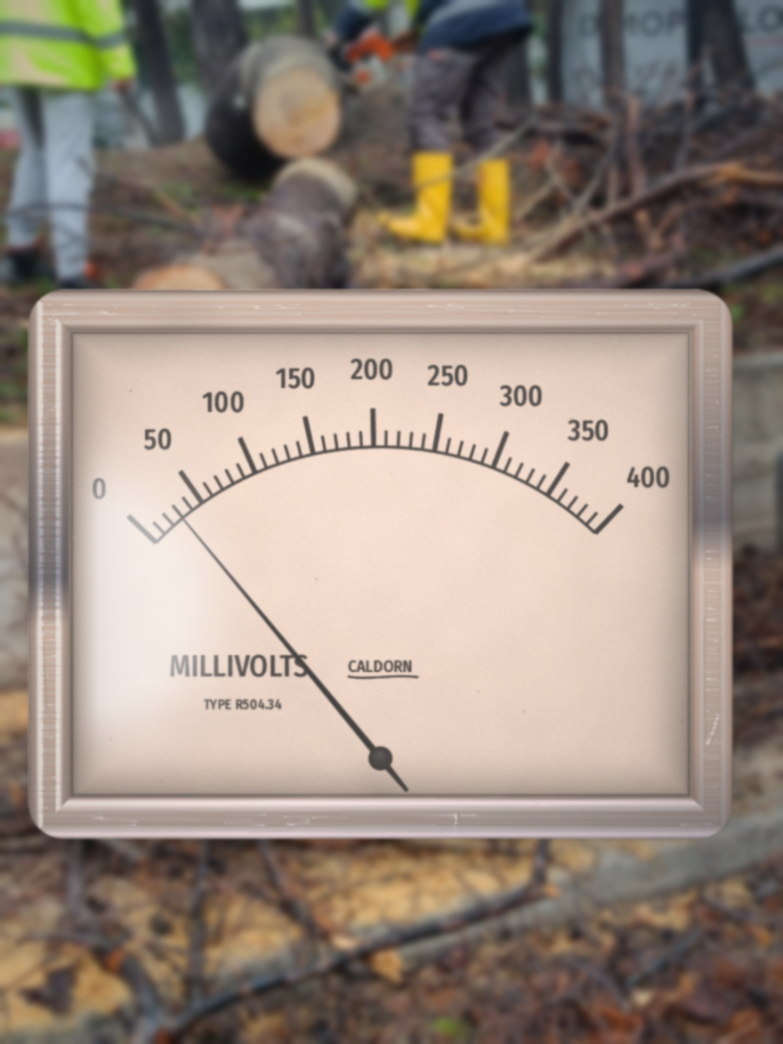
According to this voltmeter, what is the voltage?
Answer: 30 mV
